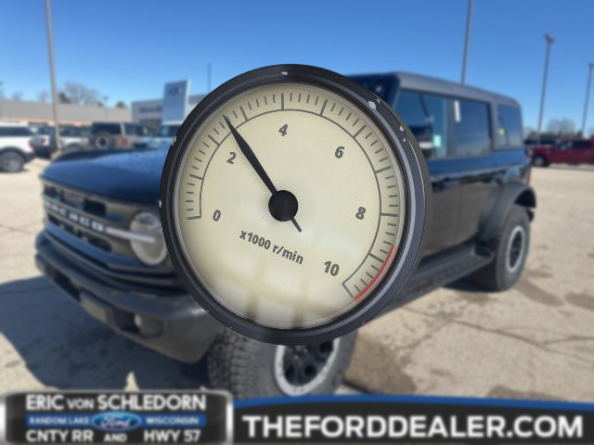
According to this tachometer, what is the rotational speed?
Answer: 2600 rpm
